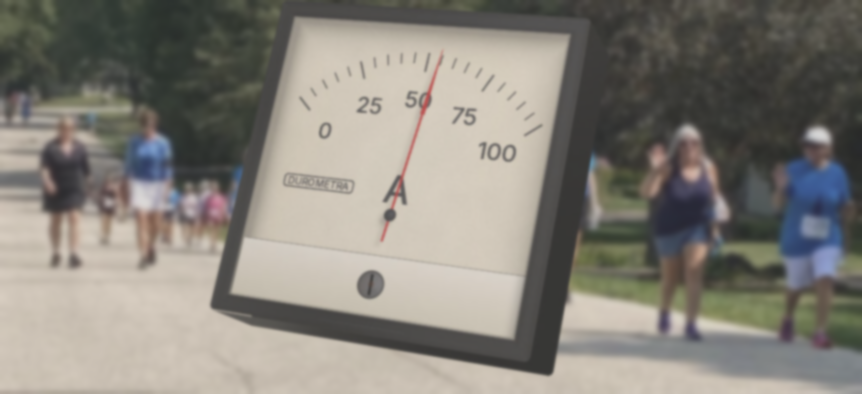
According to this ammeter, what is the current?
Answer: 55 A
